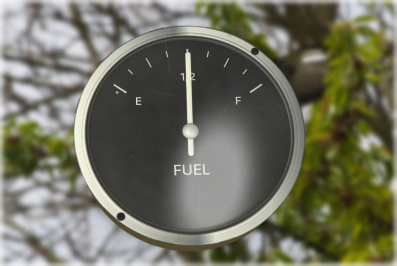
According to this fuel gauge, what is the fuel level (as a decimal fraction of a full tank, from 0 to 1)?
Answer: 0.5
